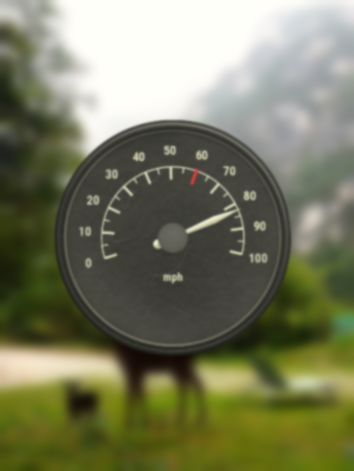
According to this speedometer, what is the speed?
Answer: 82.5 mph
